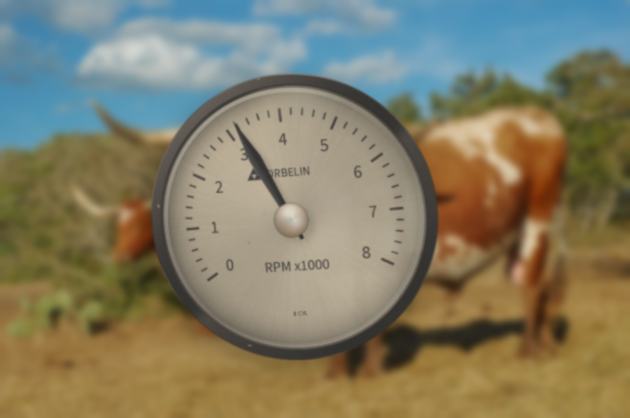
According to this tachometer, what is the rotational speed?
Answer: 3200 rpm
